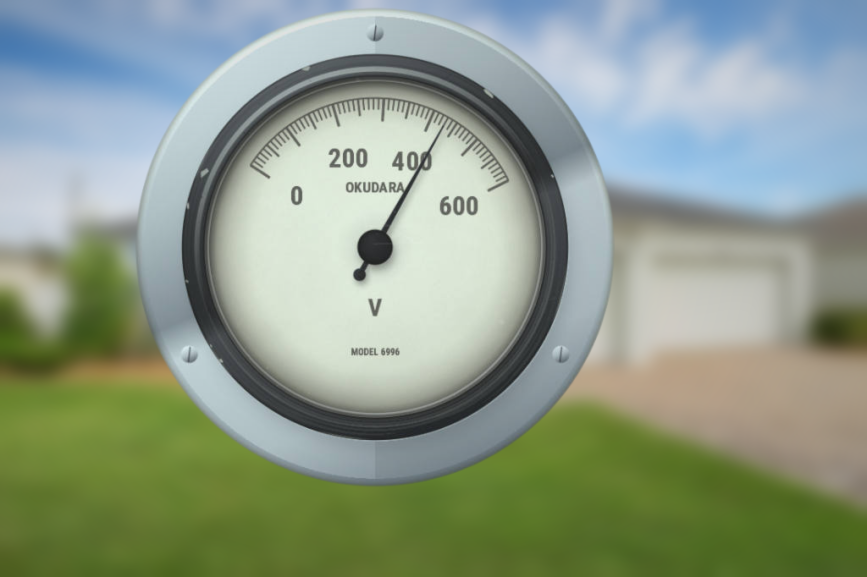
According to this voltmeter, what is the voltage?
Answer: 430 V
